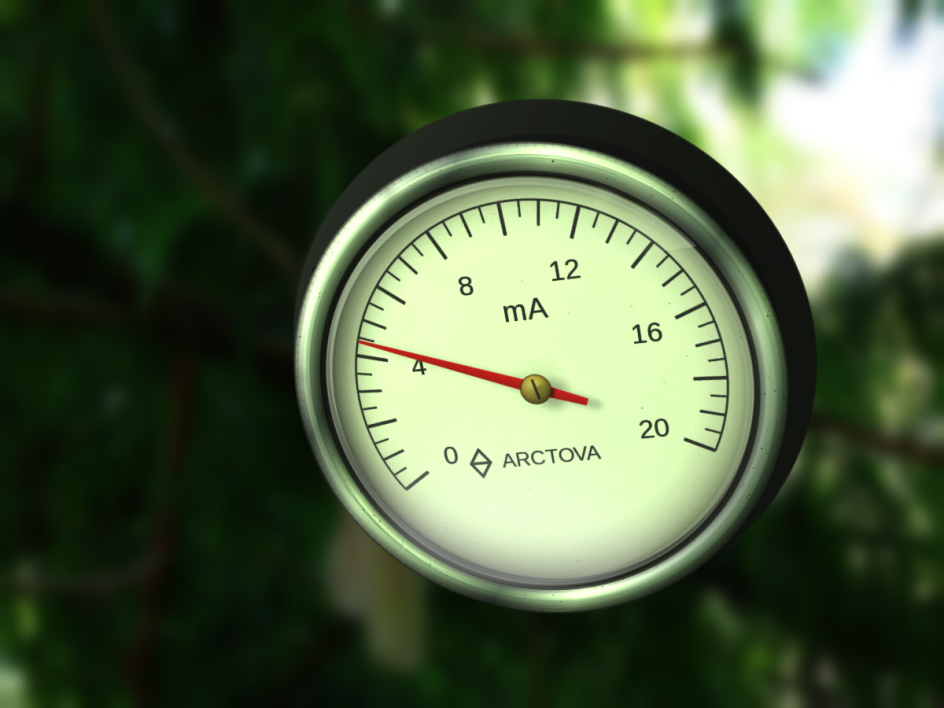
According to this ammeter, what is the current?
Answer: 4.5 mA
